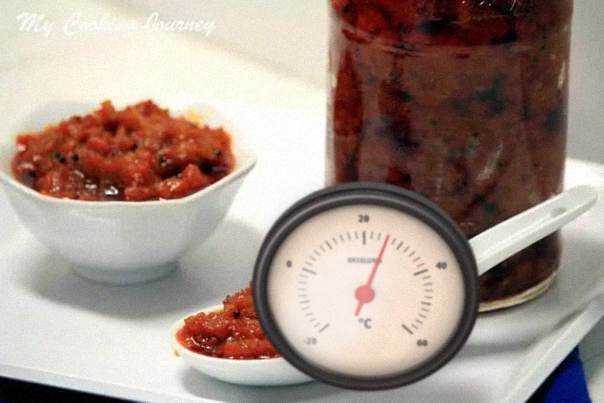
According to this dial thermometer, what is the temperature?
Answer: 26 °C
